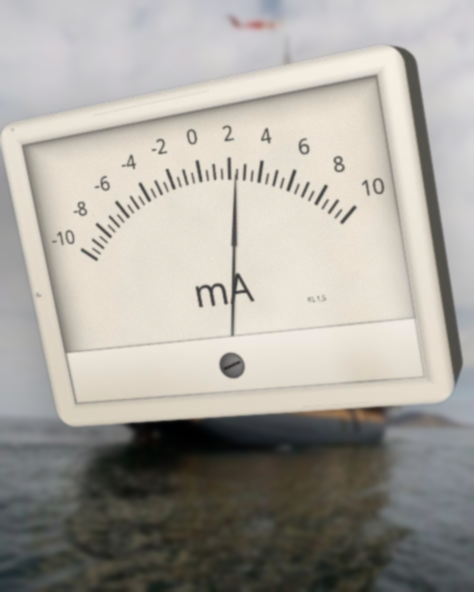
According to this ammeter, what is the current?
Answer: 2.5 mA
